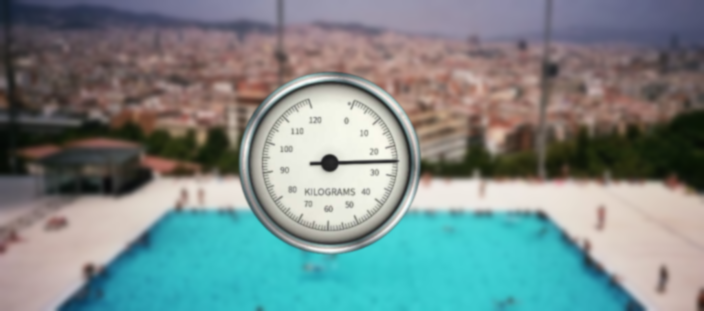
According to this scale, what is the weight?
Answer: 25 kg
